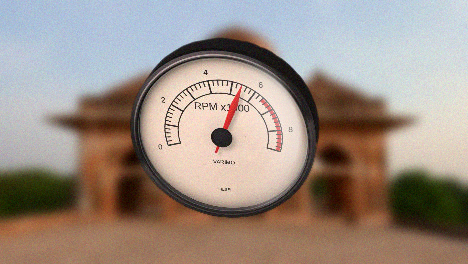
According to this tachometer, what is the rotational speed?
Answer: 5400 rpm
